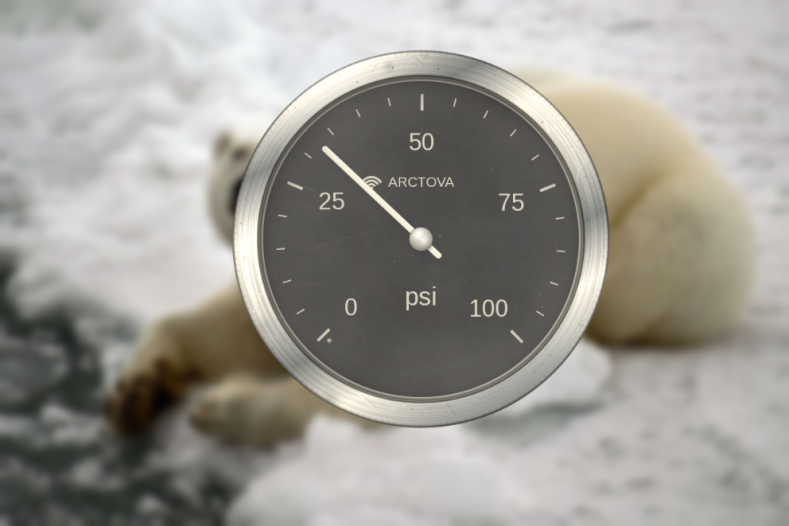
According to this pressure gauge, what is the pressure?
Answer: 32.5 psi
